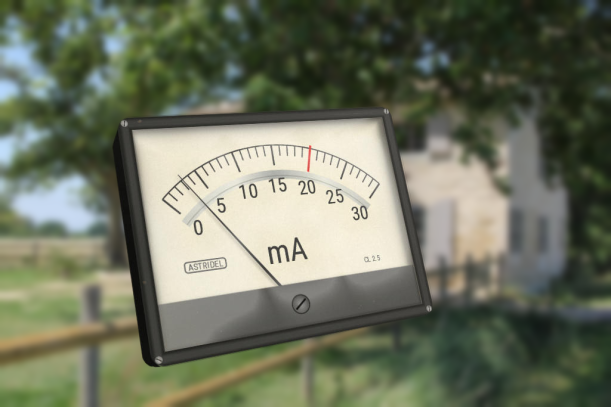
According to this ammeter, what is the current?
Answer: 3 mA
